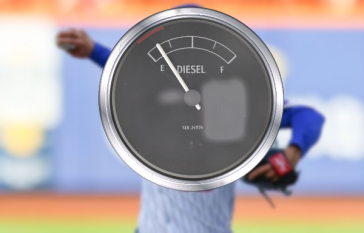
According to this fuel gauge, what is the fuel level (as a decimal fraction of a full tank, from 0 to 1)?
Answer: 0.125
